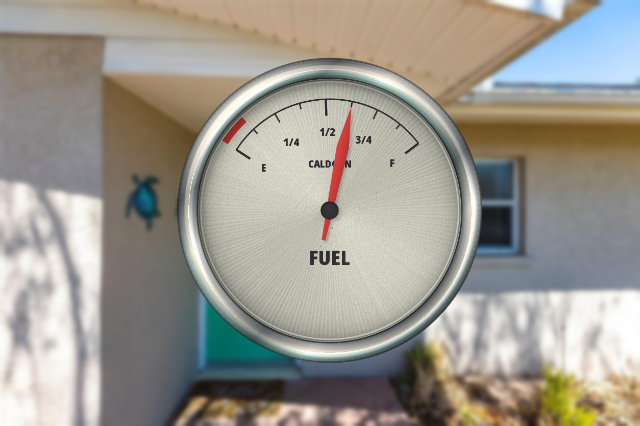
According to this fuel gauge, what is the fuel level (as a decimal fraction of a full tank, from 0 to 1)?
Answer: 0.625
